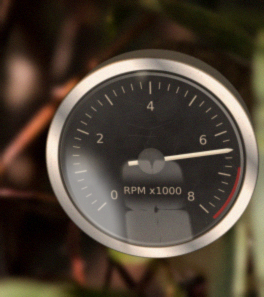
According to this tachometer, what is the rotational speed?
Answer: 6400 rpm
